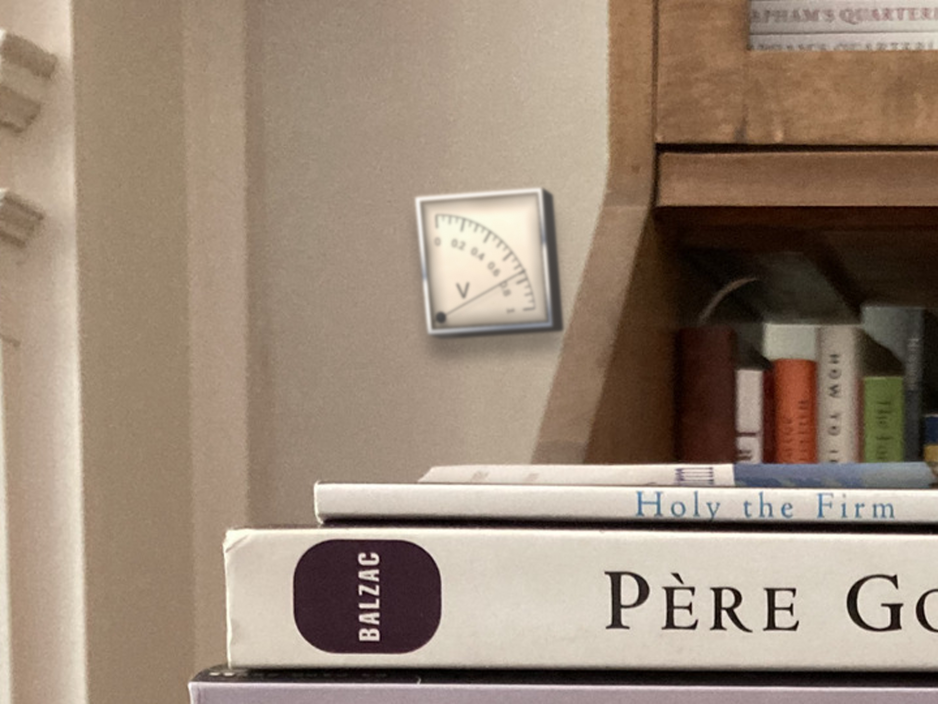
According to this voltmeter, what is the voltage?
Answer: 0.75 V
